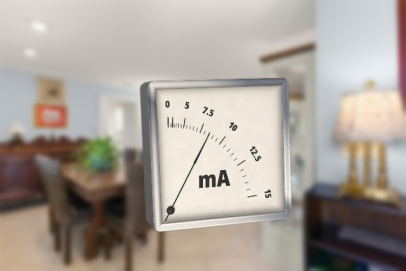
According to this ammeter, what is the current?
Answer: 8.5 mA
